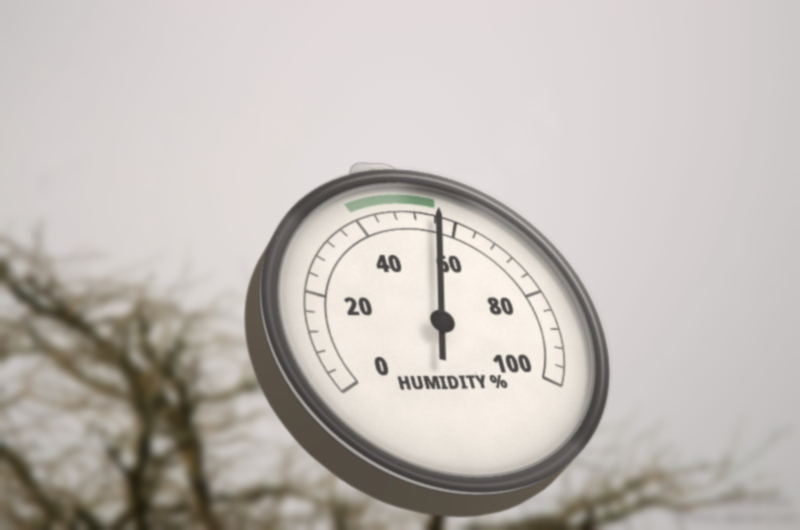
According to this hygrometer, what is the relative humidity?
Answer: 56 %
